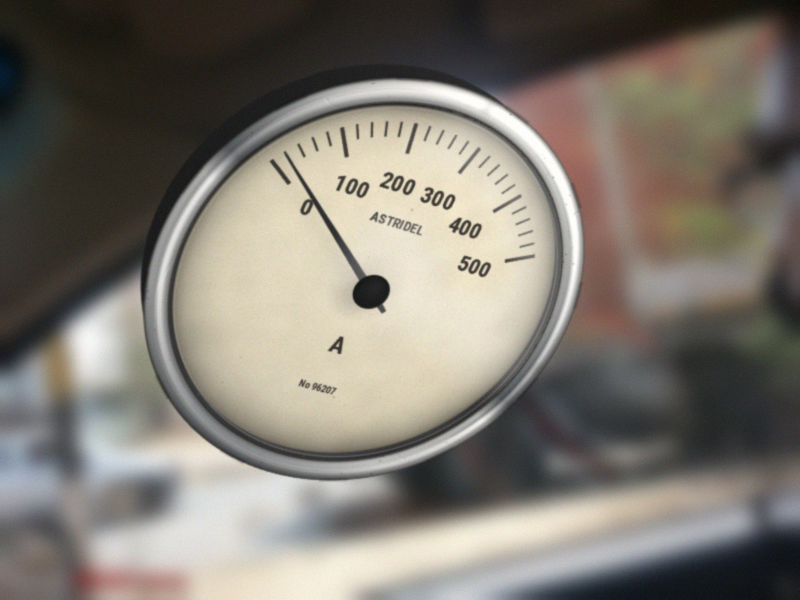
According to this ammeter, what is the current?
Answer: 20 A
